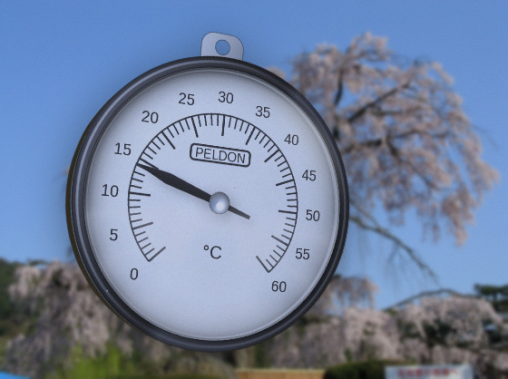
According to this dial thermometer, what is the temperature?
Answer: 14 °C
